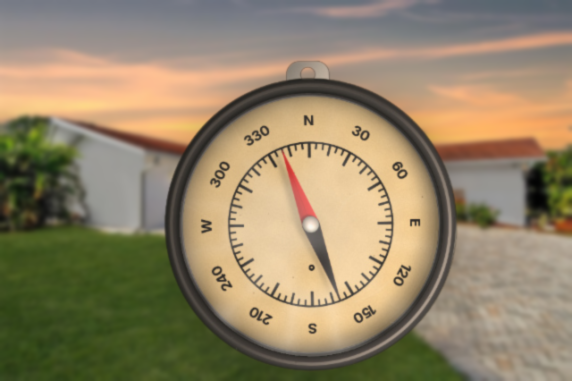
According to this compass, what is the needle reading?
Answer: 340 °
